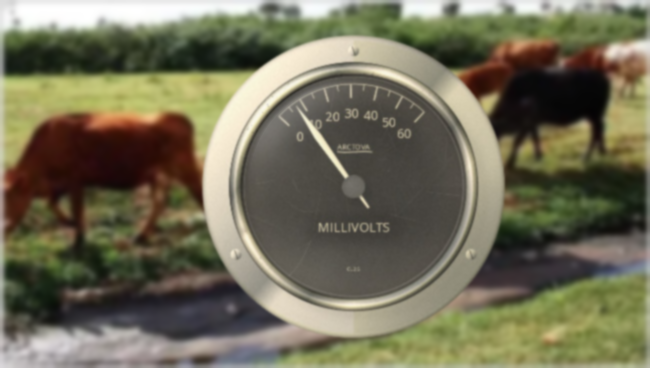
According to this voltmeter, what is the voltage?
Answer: 7.5 mV
